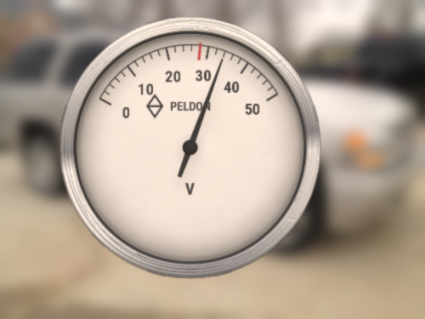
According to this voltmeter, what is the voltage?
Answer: 34 V
